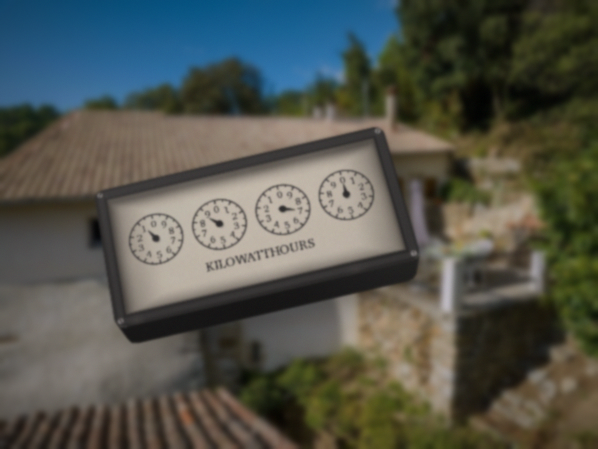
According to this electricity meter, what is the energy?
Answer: 870 kWh
